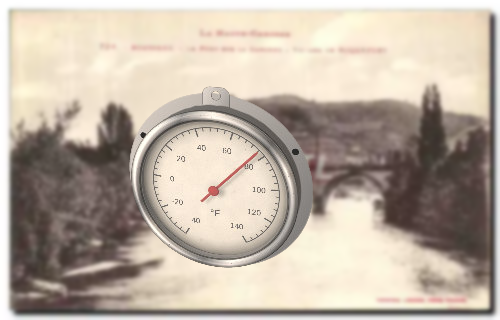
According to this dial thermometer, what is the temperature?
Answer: 76 °F
